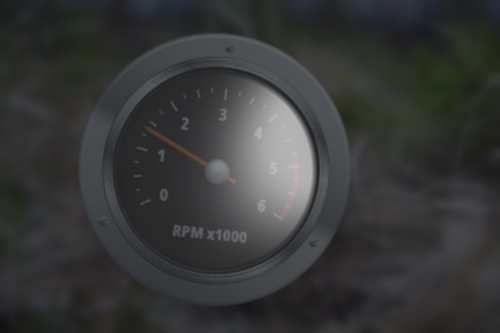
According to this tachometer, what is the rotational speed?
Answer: 1375 rpm
